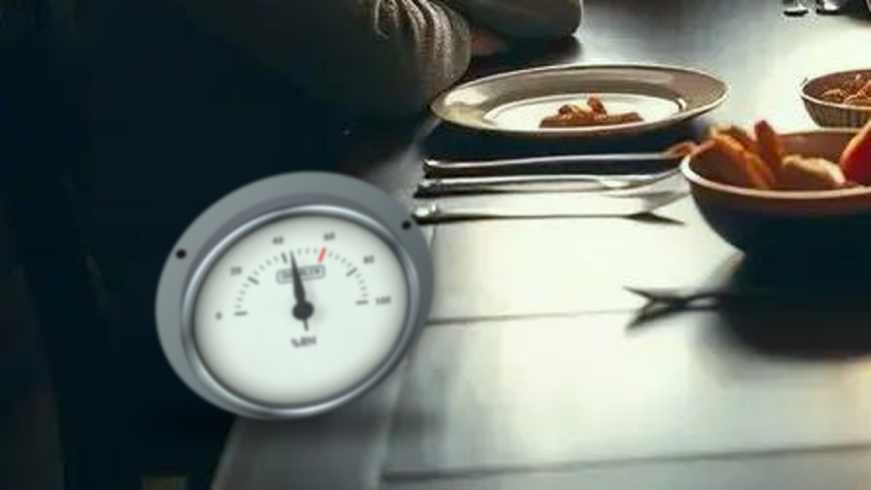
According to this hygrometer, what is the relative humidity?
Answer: 44 %
